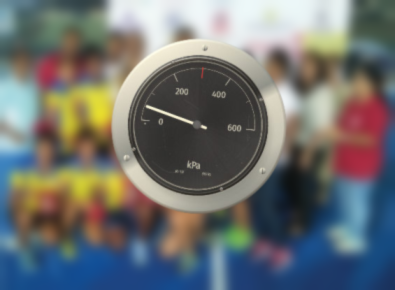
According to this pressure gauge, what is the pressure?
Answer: 50 kPa
